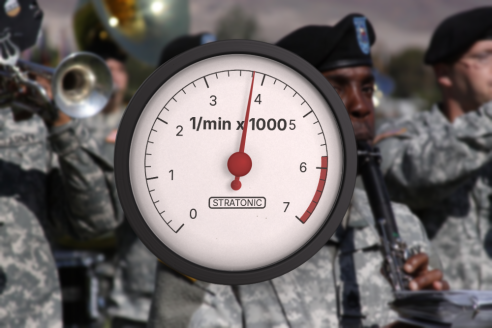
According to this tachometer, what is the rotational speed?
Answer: 3800 rpm
